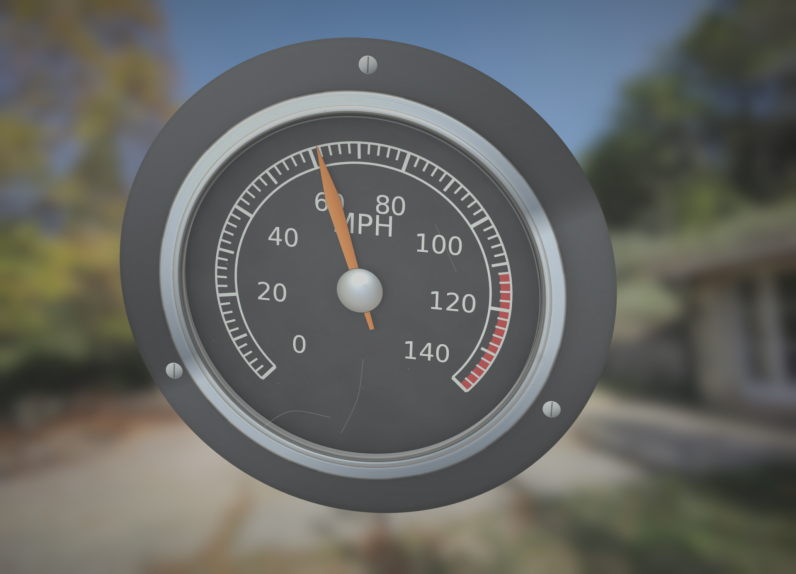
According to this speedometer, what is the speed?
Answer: 62 mph
